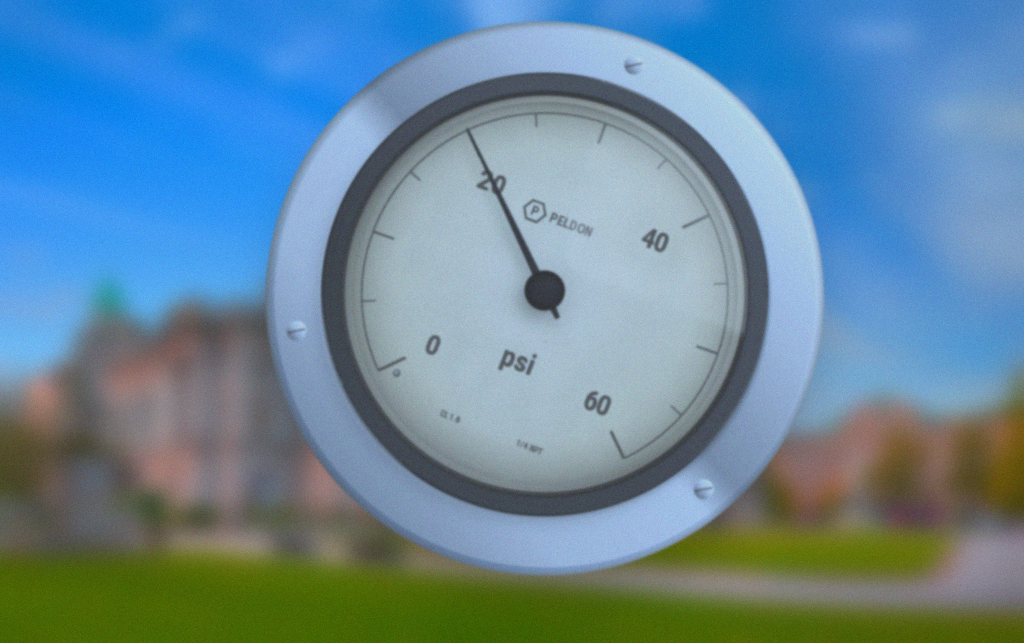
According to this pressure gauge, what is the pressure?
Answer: 20 psi
